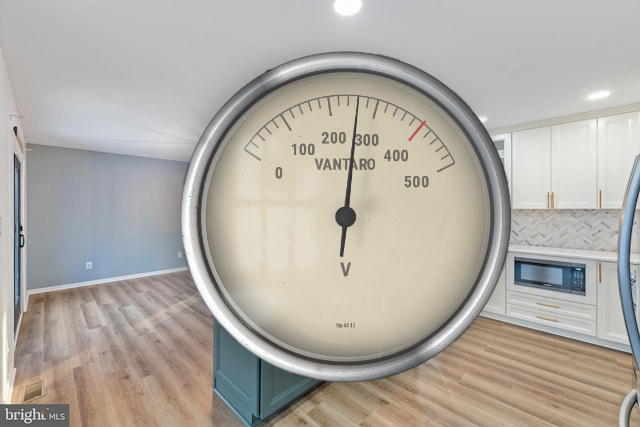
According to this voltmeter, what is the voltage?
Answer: 260 V
